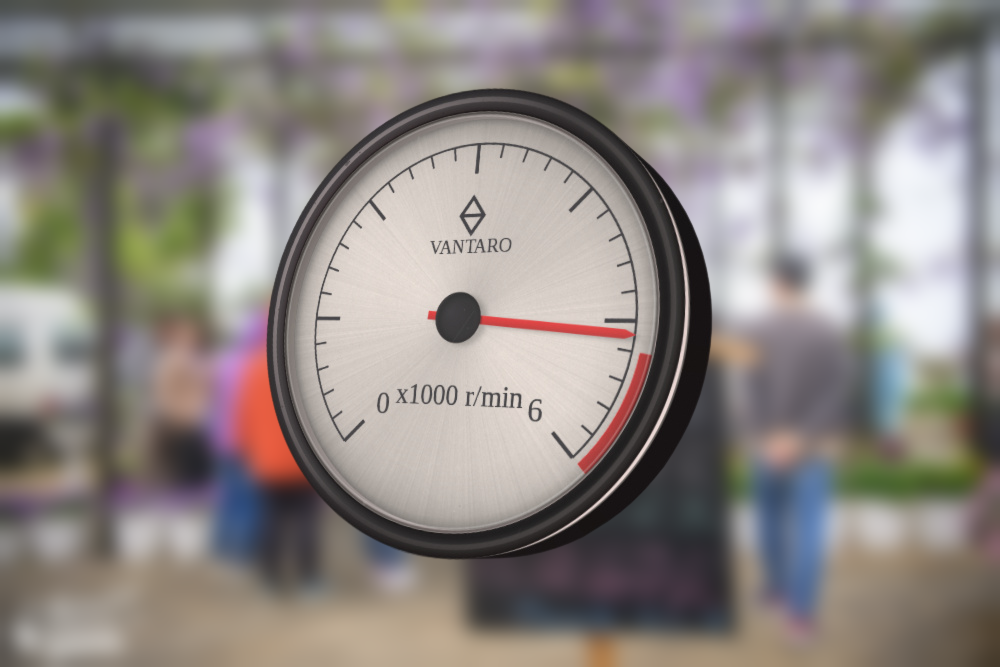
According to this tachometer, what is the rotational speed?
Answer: 5100 rpm
